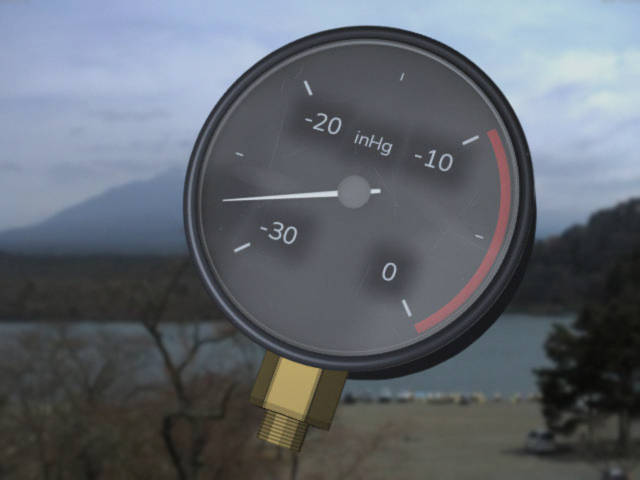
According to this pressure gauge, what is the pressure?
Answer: -27.5 inHg
